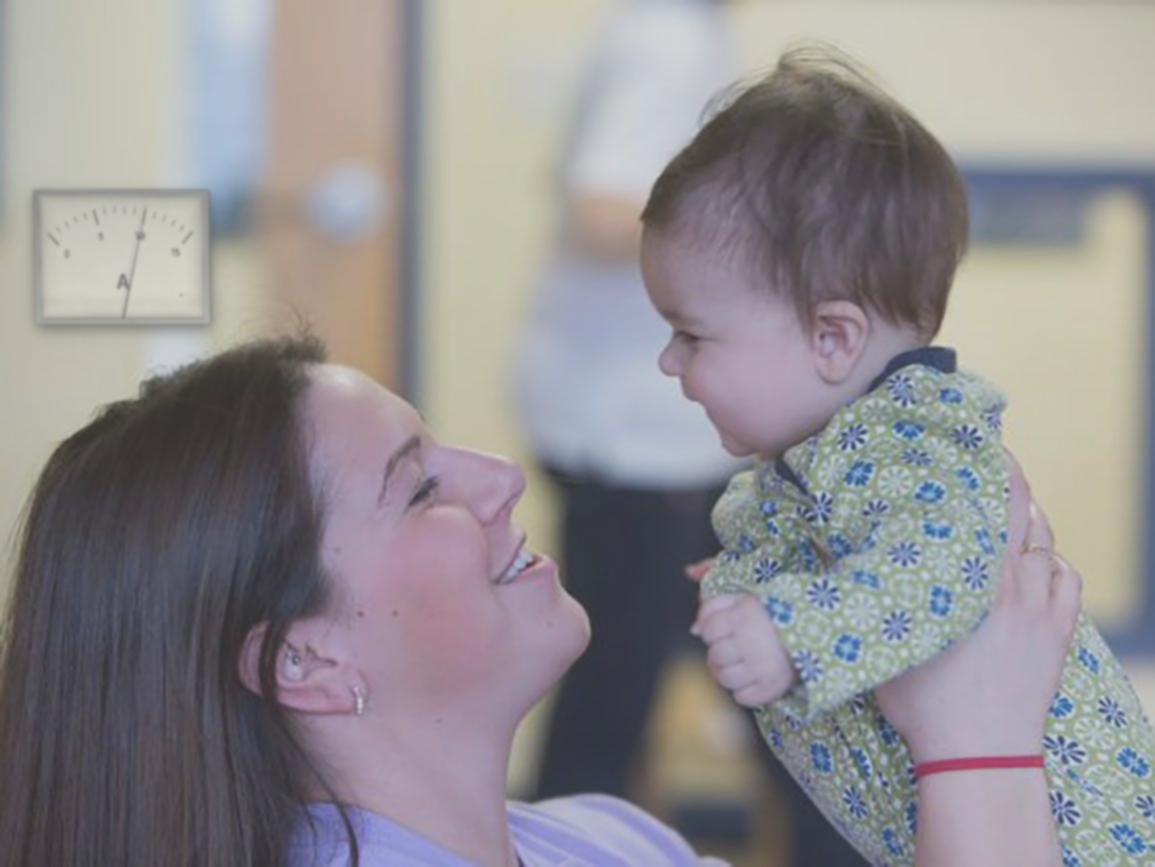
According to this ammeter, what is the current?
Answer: 10 A
